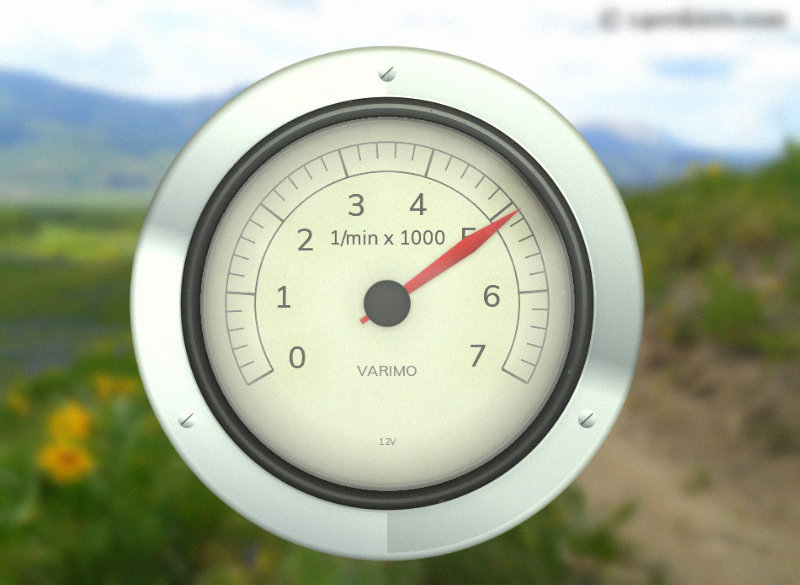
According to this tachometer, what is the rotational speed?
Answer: 5100 rpm
